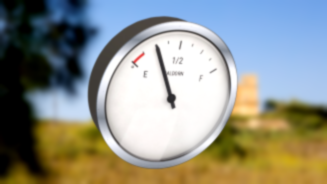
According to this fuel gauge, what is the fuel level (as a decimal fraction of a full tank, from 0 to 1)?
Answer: 0.25
